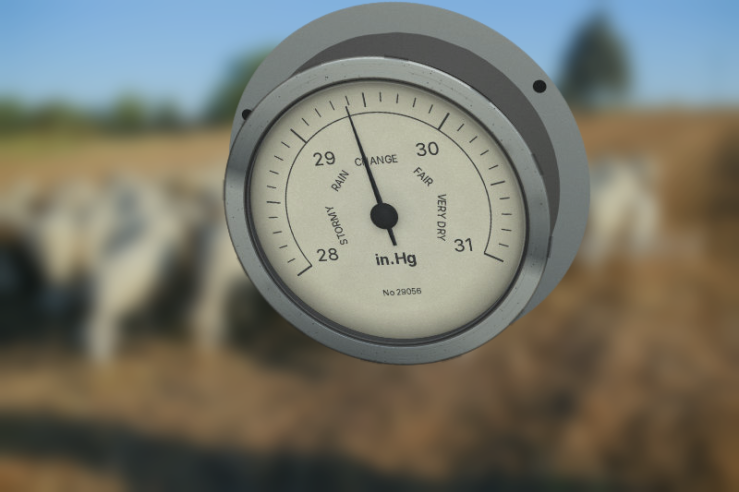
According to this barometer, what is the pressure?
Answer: 29.4 inHg
